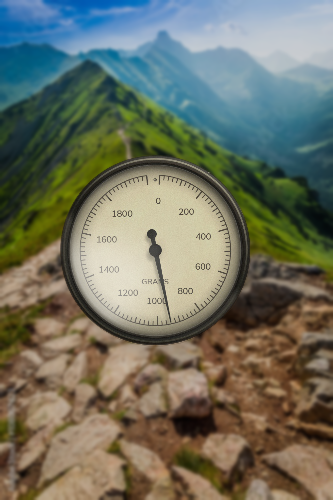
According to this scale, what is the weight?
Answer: 940 g
